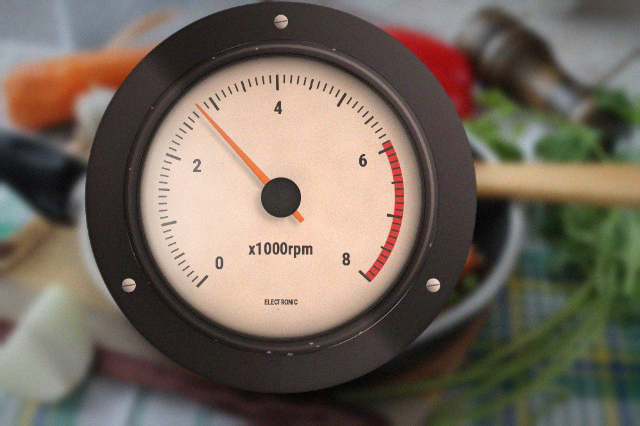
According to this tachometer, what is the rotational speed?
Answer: 2800 rpm
